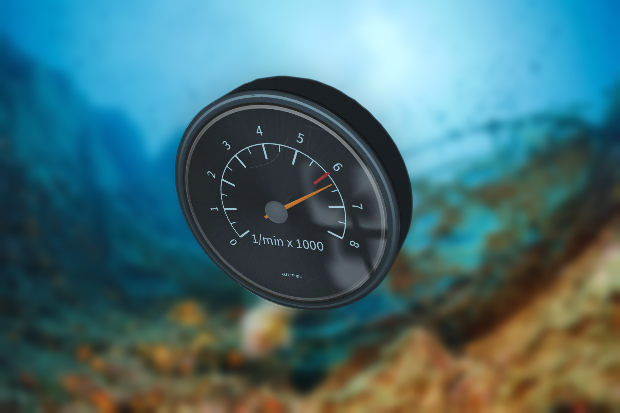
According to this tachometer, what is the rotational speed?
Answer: 6250 rpm
